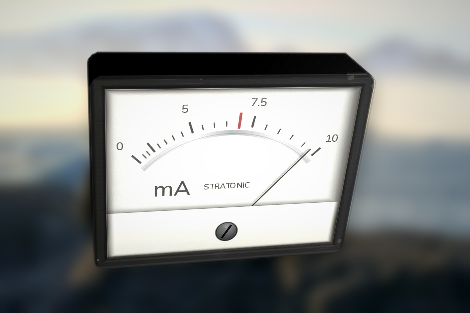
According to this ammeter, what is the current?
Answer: 9.75 mA
